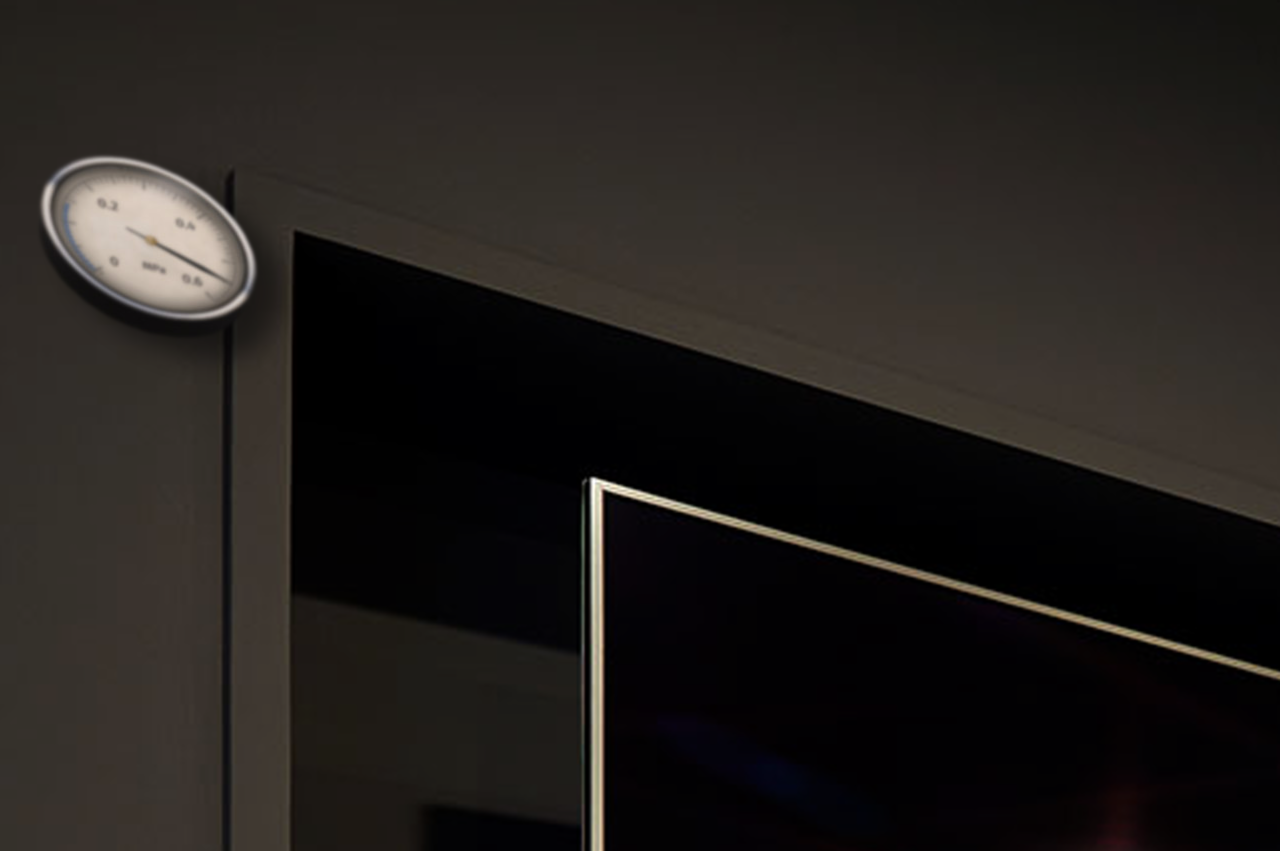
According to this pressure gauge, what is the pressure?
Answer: 0.55 MPa
